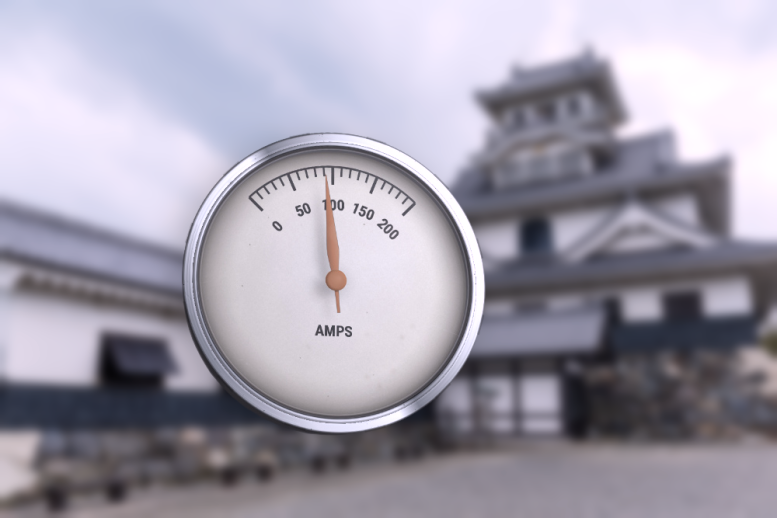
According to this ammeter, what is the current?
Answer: 90 A
